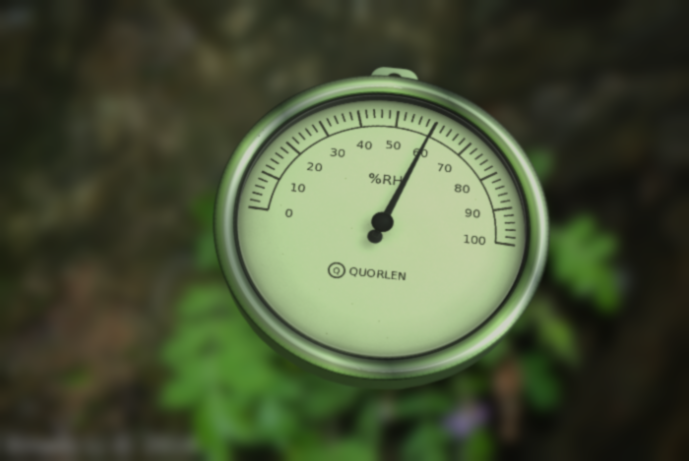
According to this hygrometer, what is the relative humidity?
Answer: 60 %
